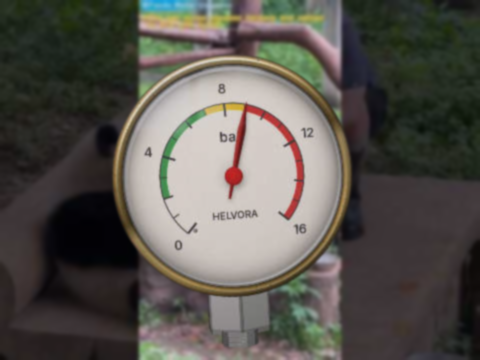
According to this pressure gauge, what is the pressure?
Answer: 9 bar
